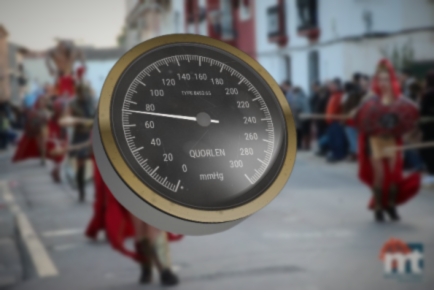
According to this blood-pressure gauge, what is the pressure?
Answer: 70 mmHg
